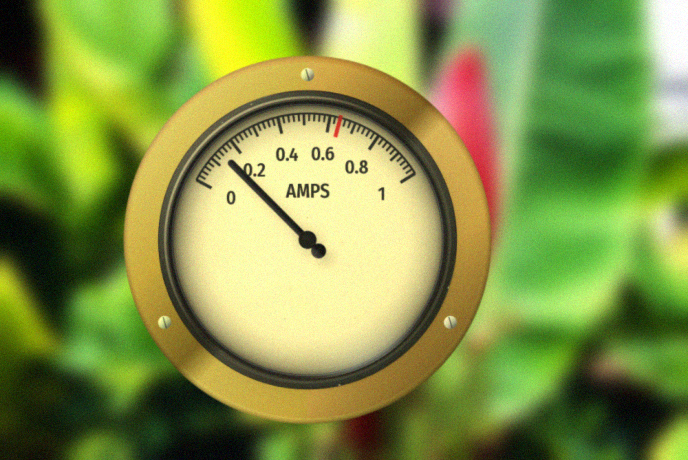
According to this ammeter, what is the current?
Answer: 0.14 A
